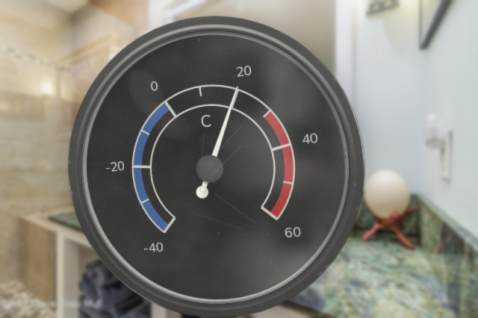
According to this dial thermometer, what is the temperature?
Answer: 20 °C
